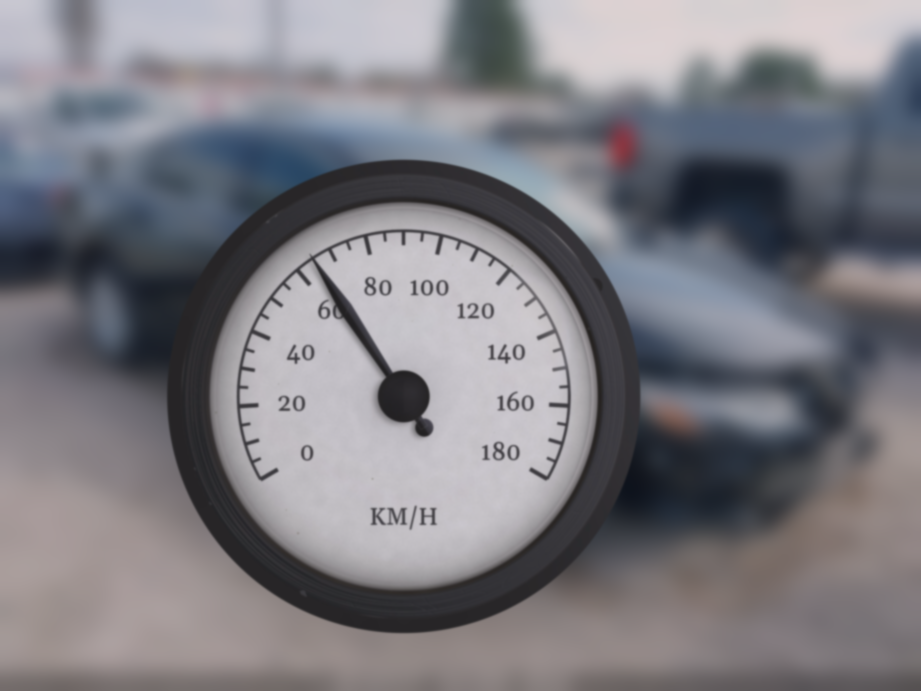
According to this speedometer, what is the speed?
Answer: 65 km/h
